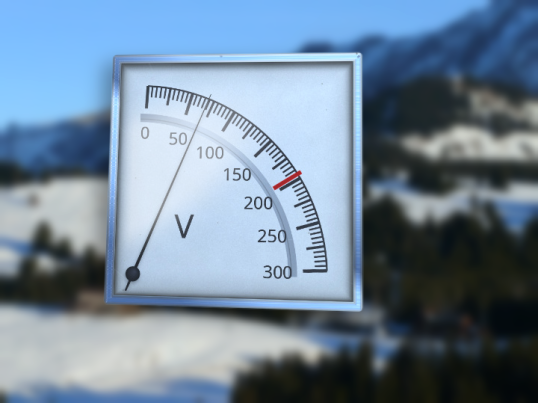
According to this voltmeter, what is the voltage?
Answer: 70 V
